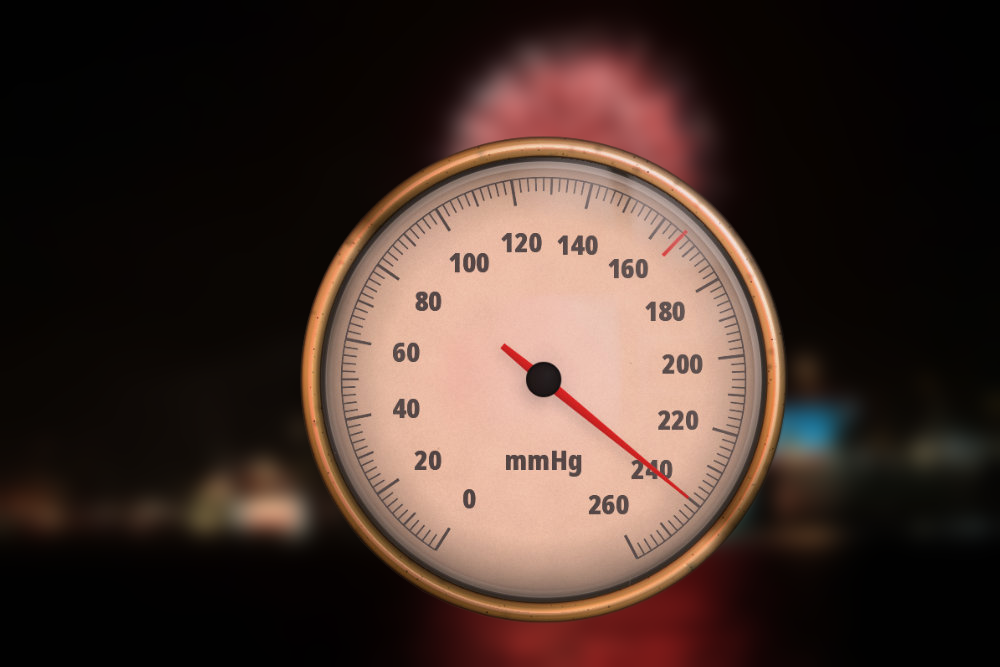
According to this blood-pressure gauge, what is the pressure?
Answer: 240 mmHg
